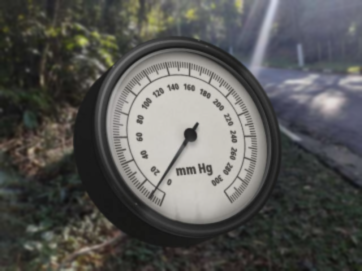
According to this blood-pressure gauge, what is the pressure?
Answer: 10 mmHg
